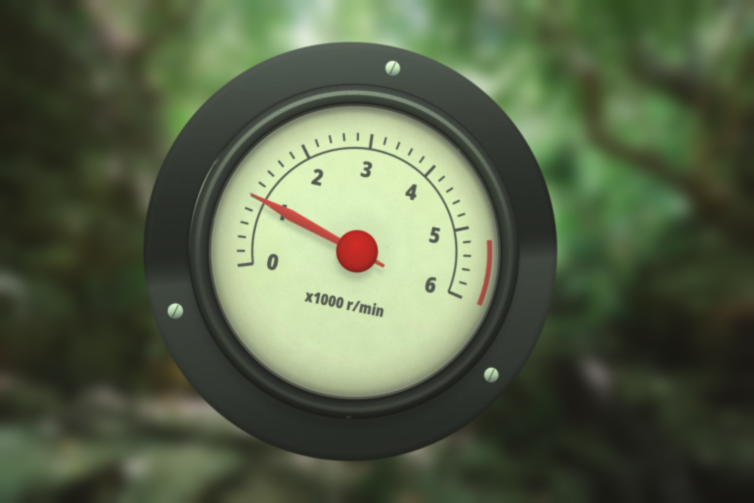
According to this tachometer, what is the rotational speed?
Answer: 1000 rpm
